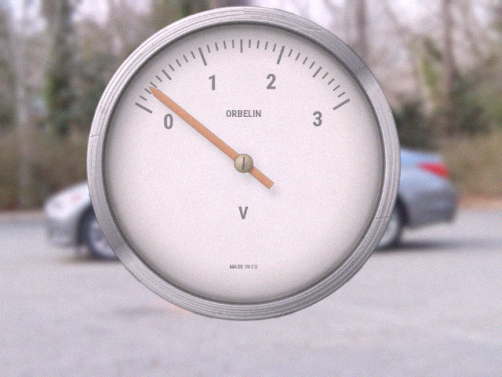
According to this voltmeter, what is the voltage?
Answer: 0.25 V
